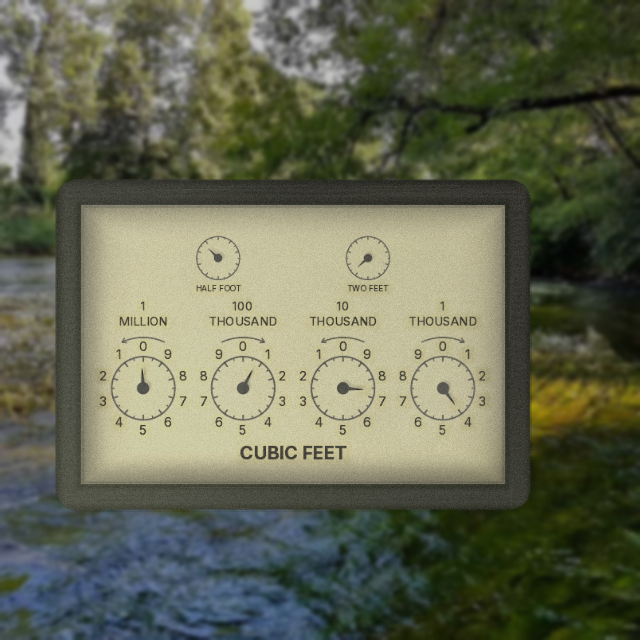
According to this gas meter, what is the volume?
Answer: 7400 ft³
